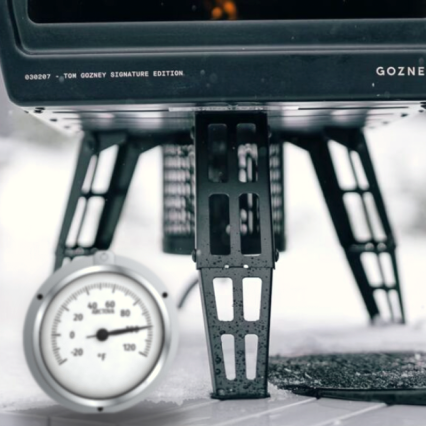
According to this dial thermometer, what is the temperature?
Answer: 100 °F
